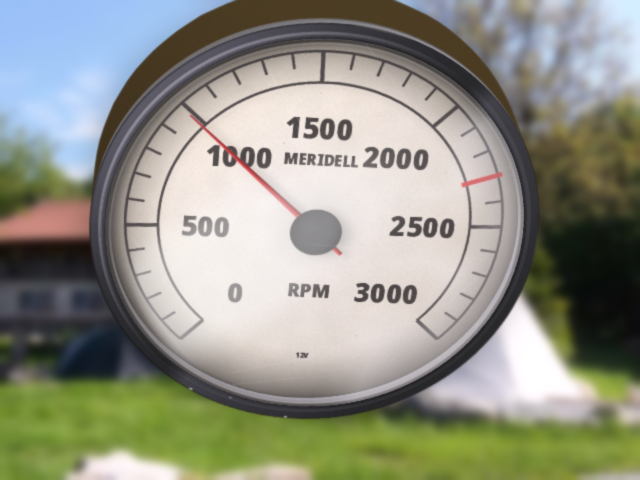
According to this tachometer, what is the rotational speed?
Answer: 1000 rpm
